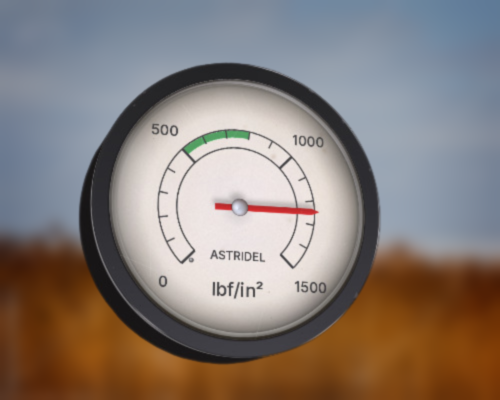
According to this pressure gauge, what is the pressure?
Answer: 1250 psi
